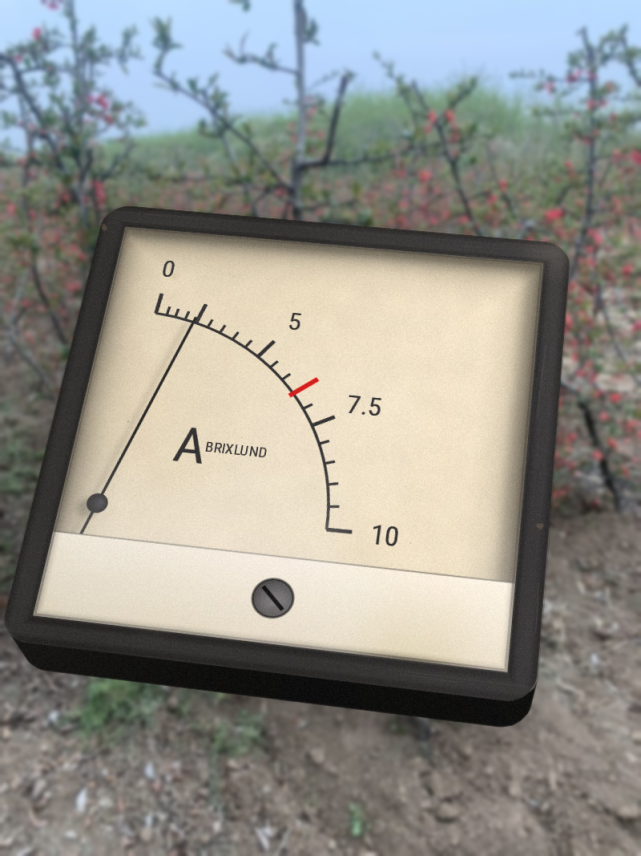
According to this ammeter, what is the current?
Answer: 2.5 A
